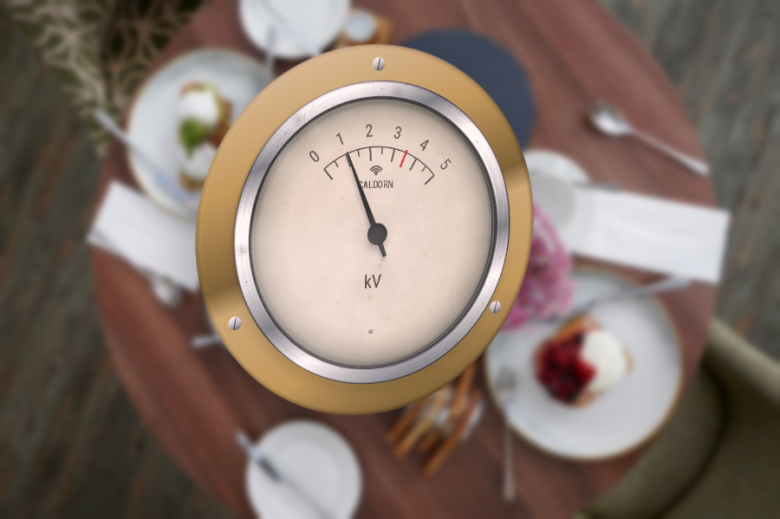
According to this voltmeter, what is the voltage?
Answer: 1 kV
